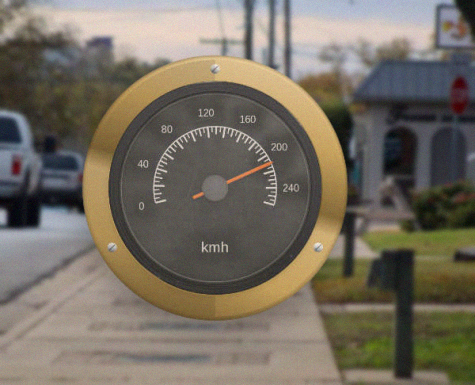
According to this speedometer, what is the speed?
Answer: 210 km/h
